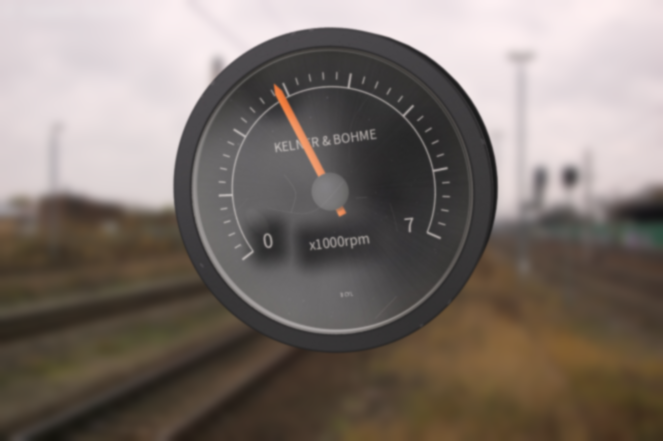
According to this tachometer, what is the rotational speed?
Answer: 2900 rpm
